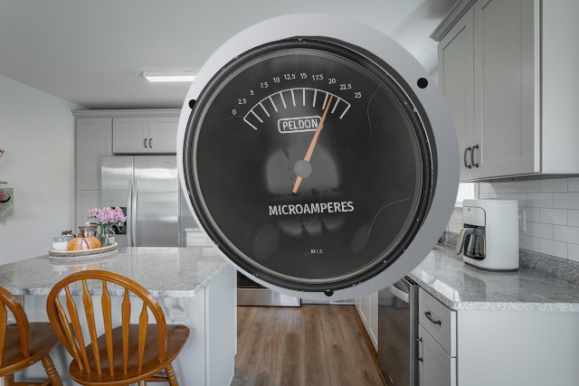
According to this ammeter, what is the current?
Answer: 21.25 µA
